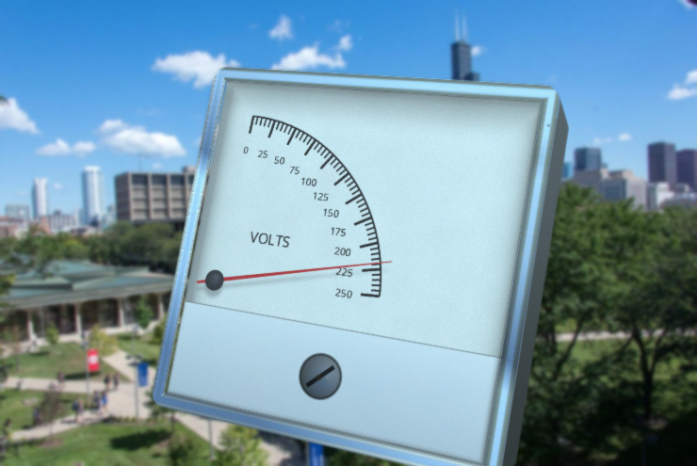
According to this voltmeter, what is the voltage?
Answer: 220 V
